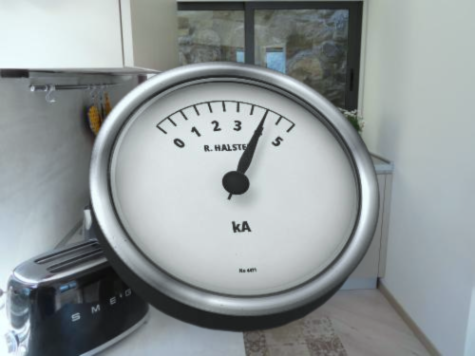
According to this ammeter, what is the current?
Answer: 4 kA
